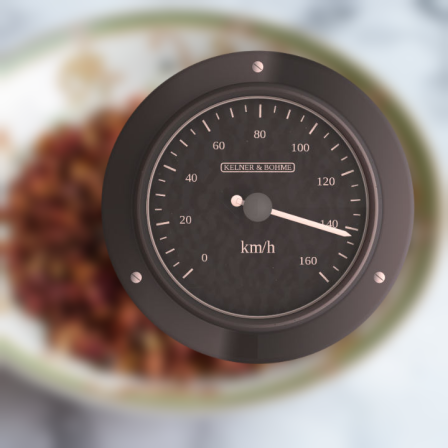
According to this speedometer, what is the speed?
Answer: 142.5 km/h
